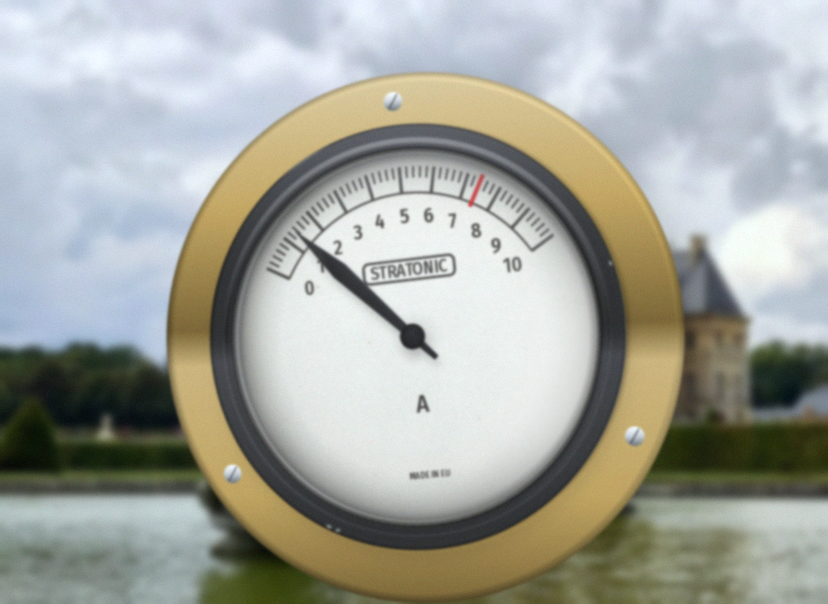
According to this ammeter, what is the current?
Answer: 1.4 A
